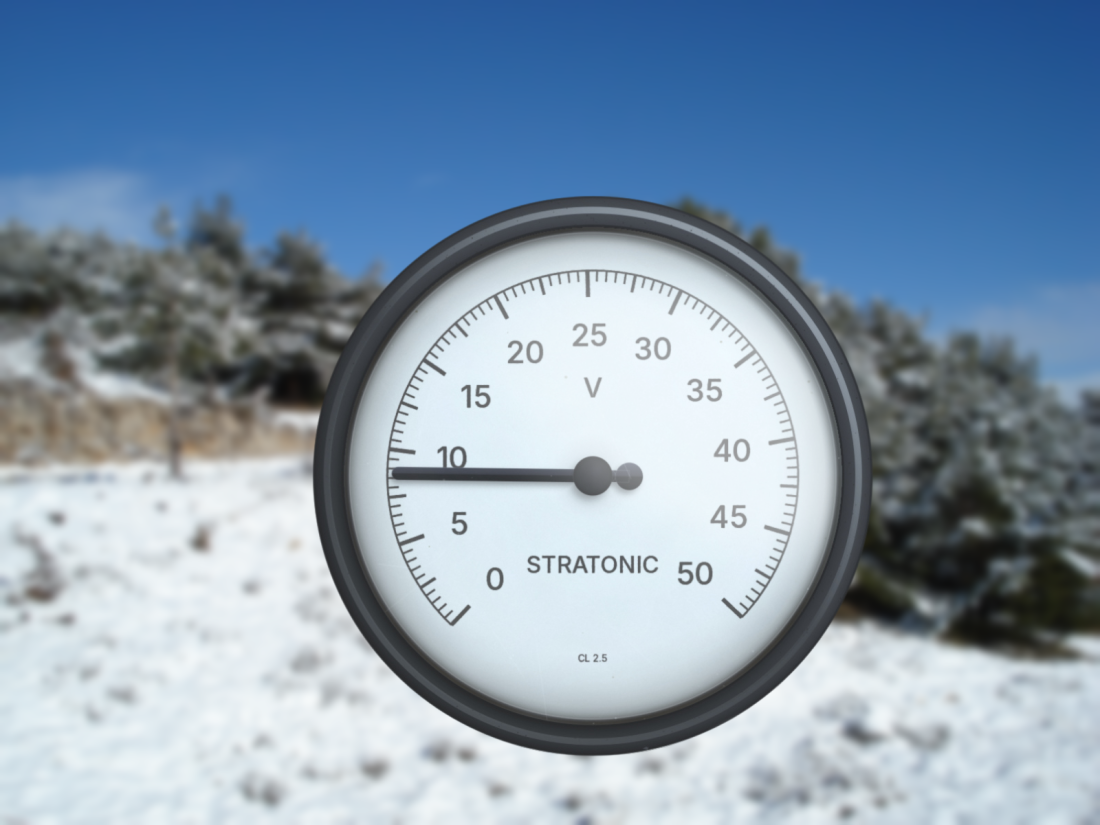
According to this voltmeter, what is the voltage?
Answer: 8.75 V
